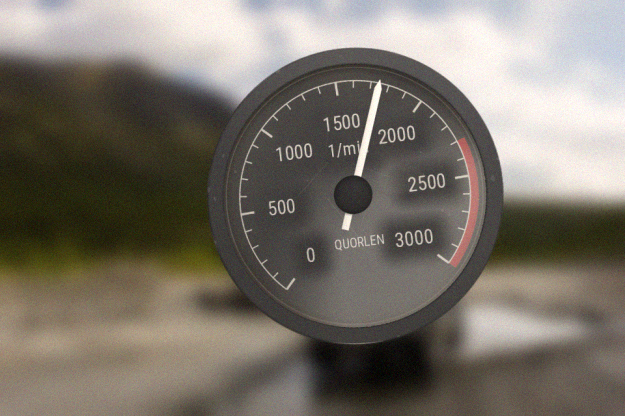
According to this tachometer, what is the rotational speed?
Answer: 1750 rpm
